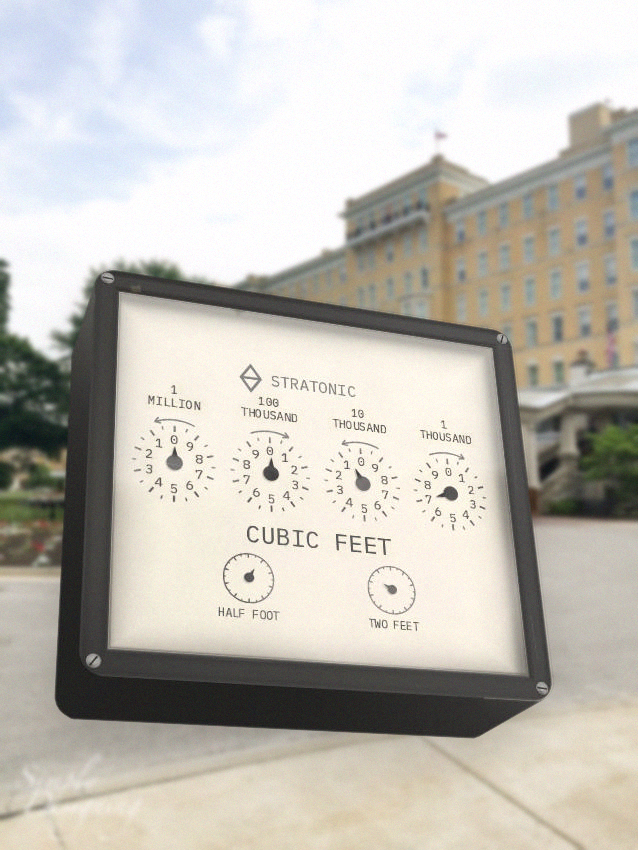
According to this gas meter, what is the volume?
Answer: 700 ft³
